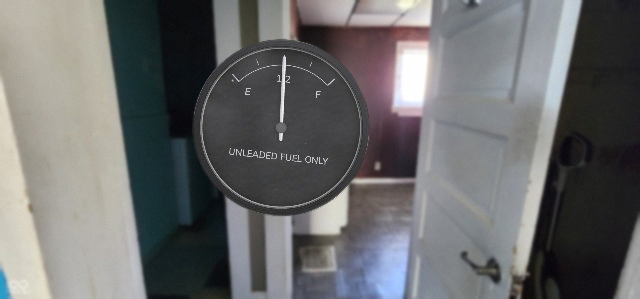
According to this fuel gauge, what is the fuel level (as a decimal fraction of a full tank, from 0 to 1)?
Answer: 0.5
